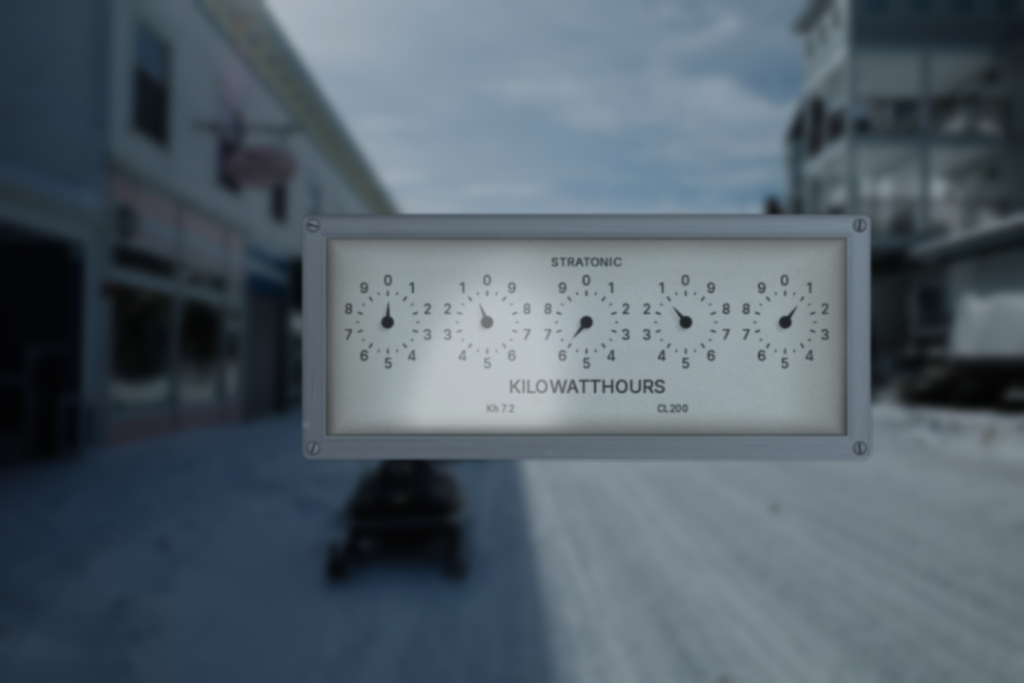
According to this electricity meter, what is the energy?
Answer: 611 kWh
